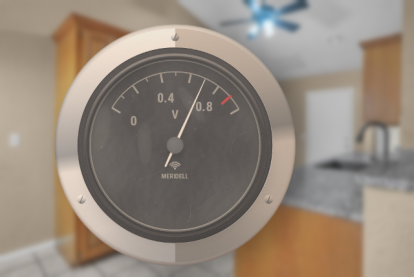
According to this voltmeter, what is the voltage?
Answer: 0.7 V
